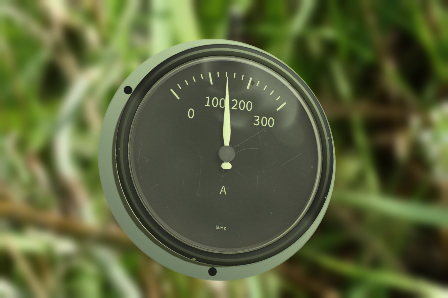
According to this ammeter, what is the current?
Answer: 140 A
